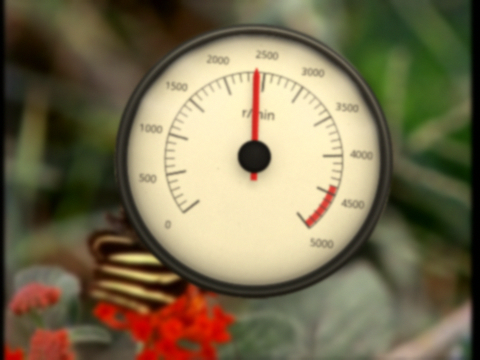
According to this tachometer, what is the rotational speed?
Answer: 2400 rpm
